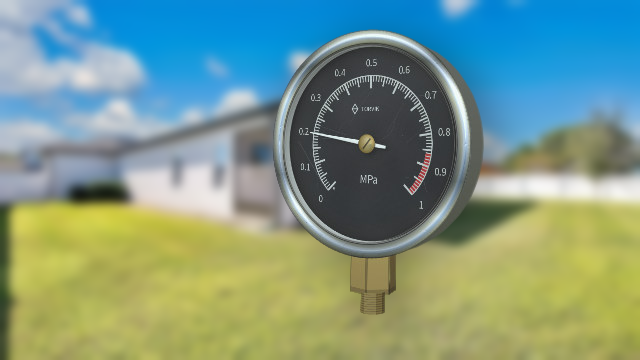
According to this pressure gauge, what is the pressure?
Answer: 0.2 MPa
